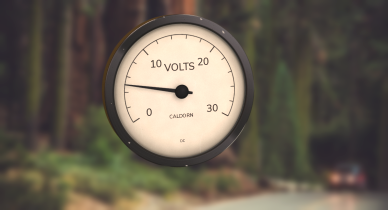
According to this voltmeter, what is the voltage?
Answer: 5 V
